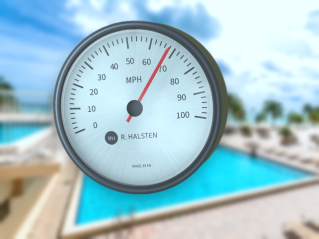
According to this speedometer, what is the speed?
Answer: 68 mph
